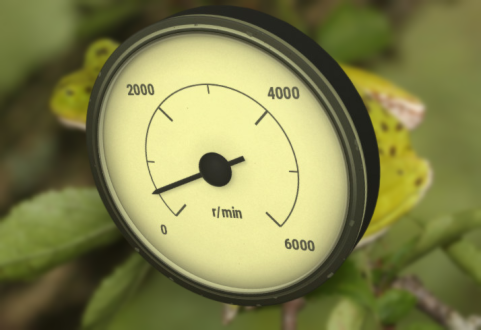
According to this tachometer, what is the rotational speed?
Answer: 500 rpm
